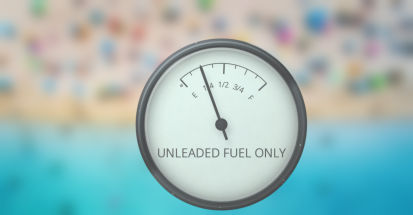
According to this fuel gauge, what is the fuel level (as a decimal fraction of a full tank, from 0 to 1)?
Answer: 0.25
